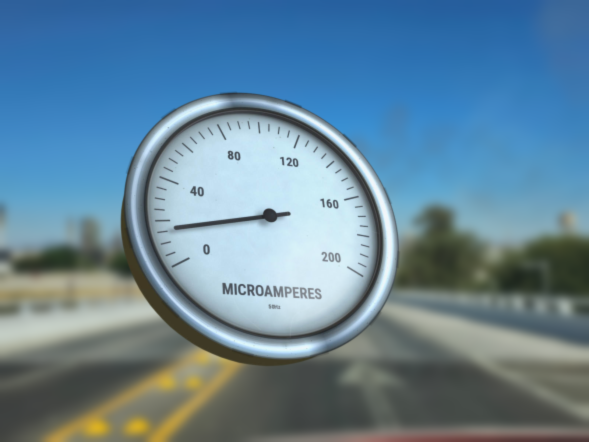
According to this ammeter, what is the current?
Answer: 15 µA
